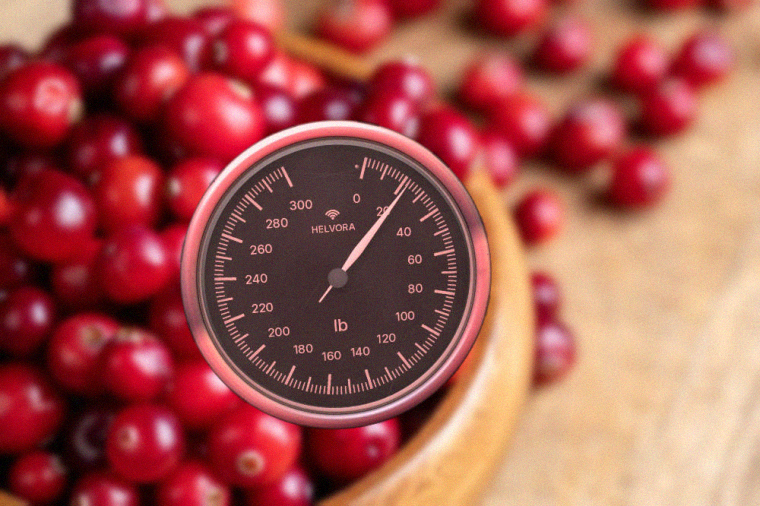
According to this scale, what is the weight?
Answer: 22 lb
